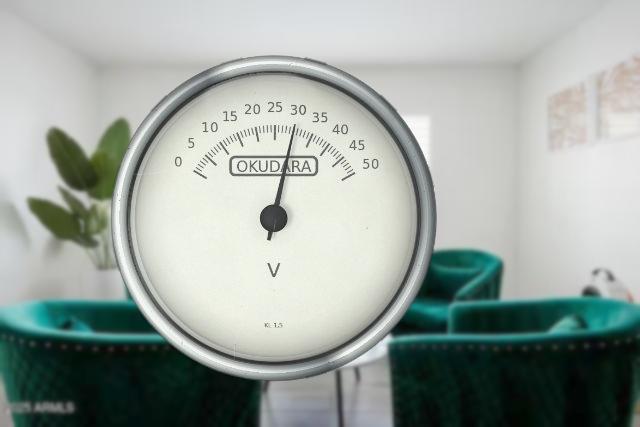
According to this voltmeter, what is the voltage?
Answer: 30 V
